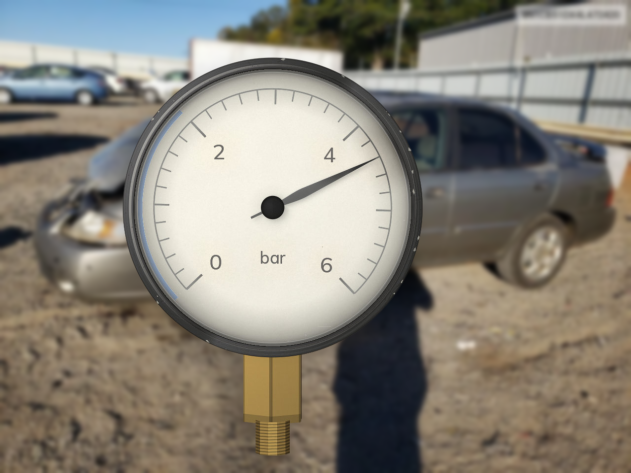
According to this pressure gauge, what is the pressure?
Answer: 4.4 bar
